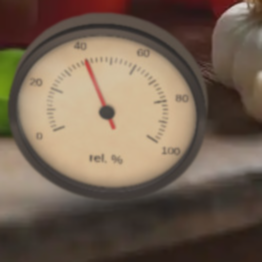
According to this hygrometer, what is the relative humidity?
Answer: 40 %
